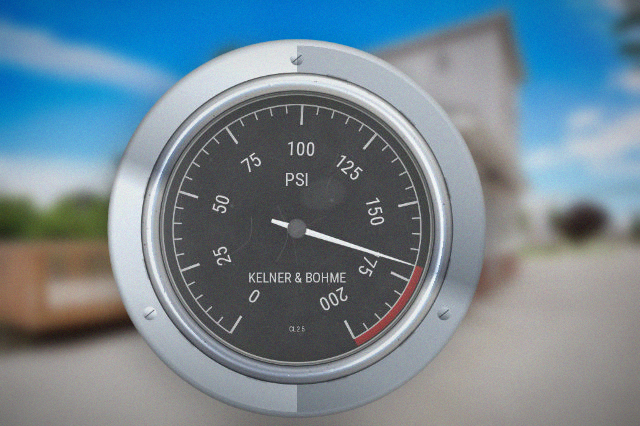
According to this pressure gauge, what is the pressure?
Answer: 170 psi
